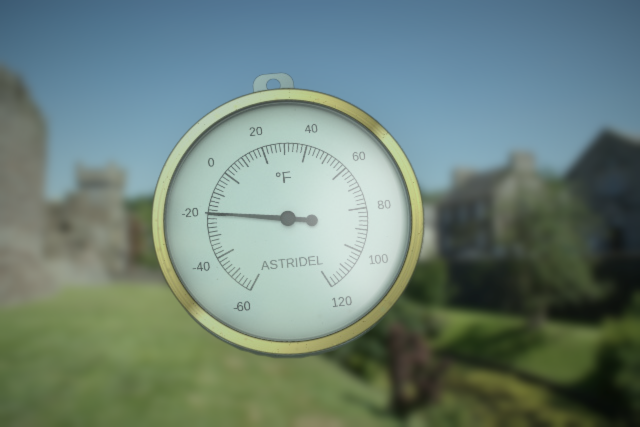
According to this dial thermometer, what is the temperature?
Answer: -20 °F
